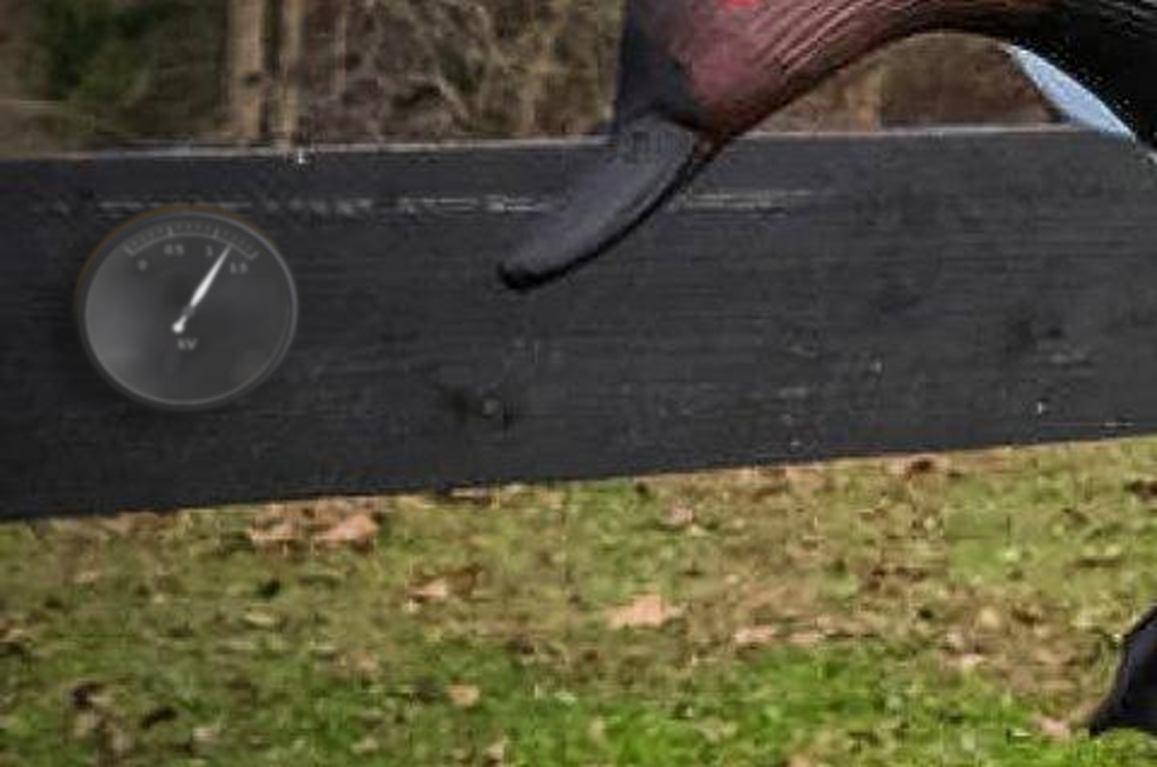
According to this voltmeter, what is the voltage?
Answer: 1.2 kV
